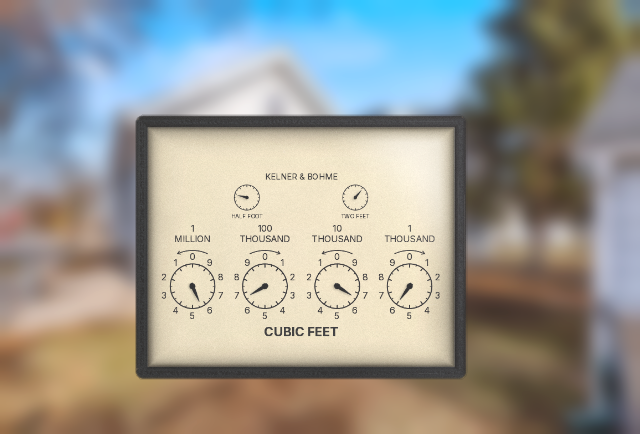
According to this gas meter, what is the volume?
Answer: 566600 ft³
